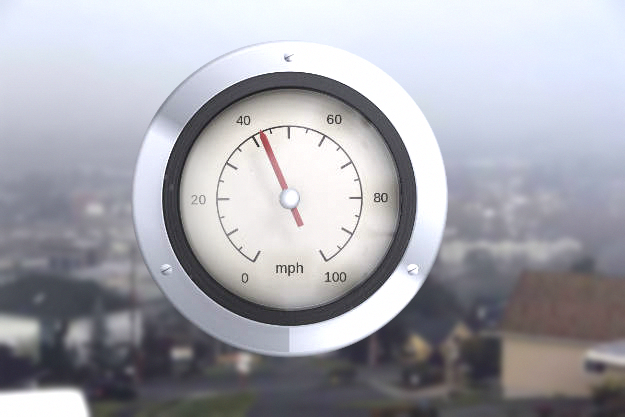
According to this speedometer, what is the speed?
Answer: 42.5 mph
